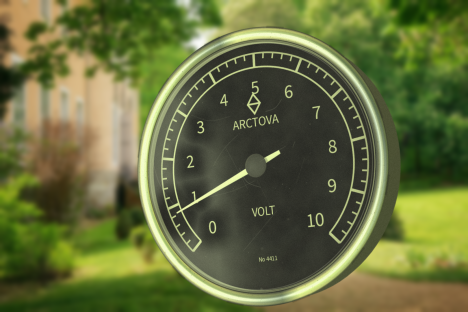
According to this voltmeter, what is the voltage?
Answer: 0.8 V
